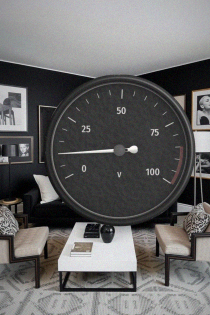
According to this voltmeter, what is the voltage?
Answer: 10 V
